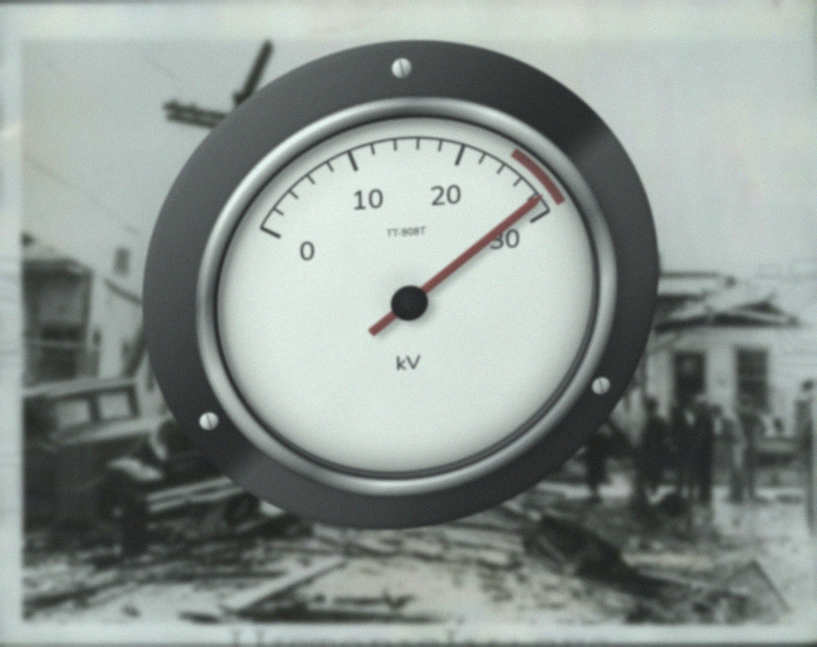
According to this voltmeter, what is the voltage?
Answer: 28 kV
